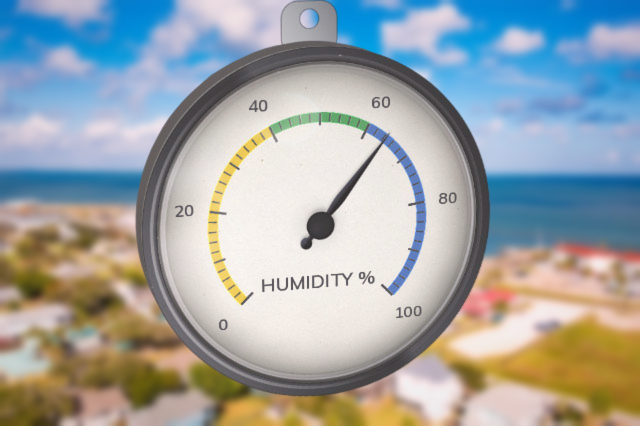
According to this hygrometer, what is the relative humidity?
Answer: 64 %
